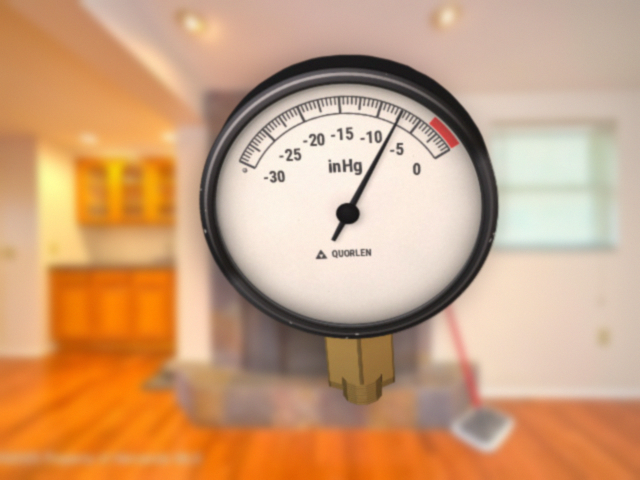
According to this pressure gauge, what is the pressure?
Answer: -7.5 inHg
